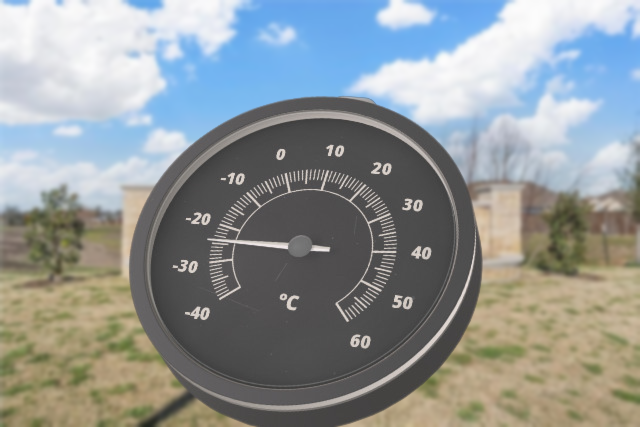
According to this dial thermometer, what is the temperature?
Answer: -25 °C
